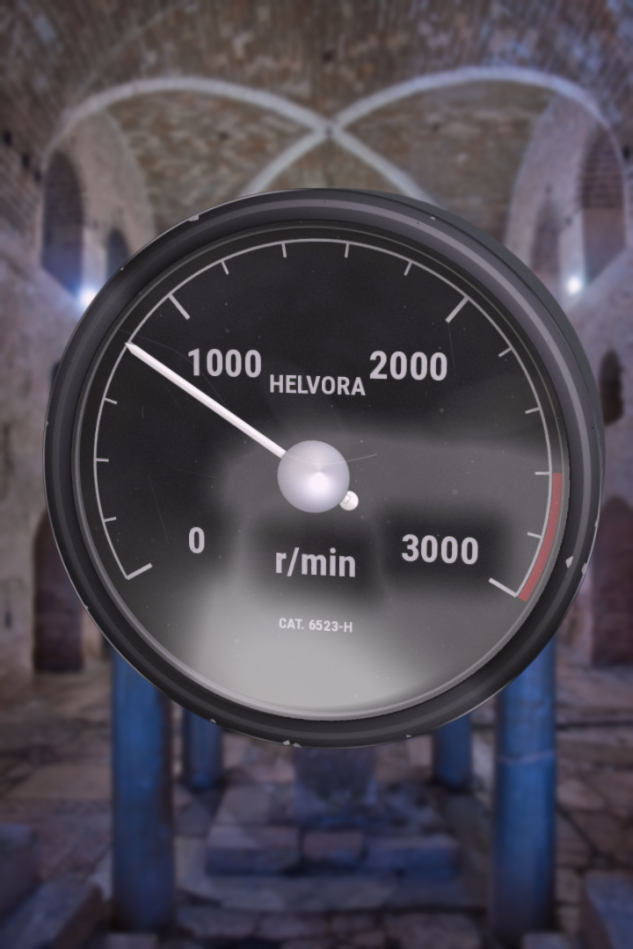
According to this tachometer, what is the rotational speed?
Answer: 800 rpm
